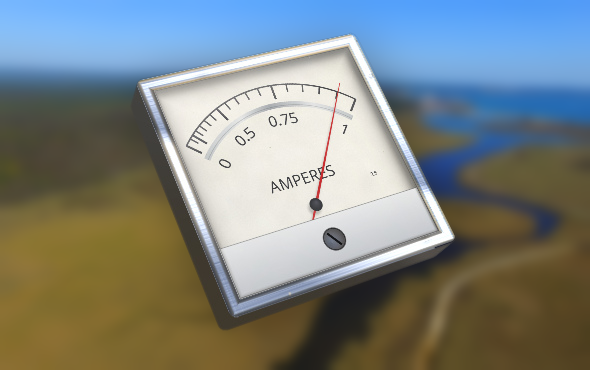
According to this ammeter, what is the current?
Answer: 0.95 A
